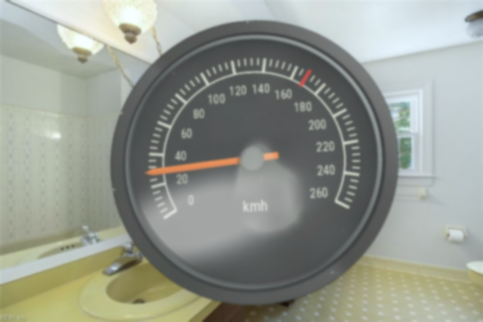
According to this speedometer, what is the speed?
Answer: 28 km/h
